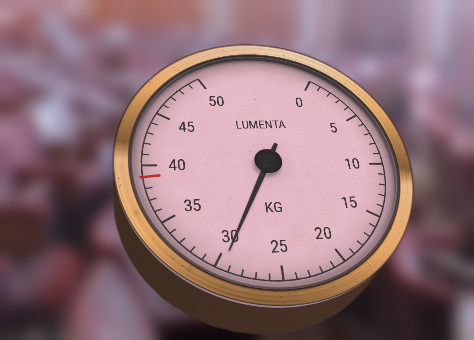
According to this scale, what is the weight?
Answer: 29.5 kg
